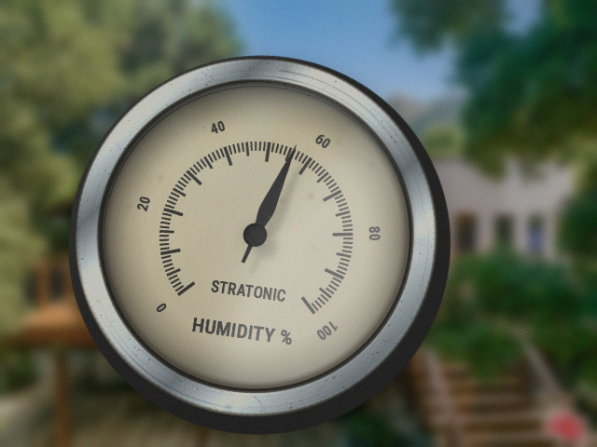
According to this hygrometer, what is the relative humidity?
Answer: 56 %
